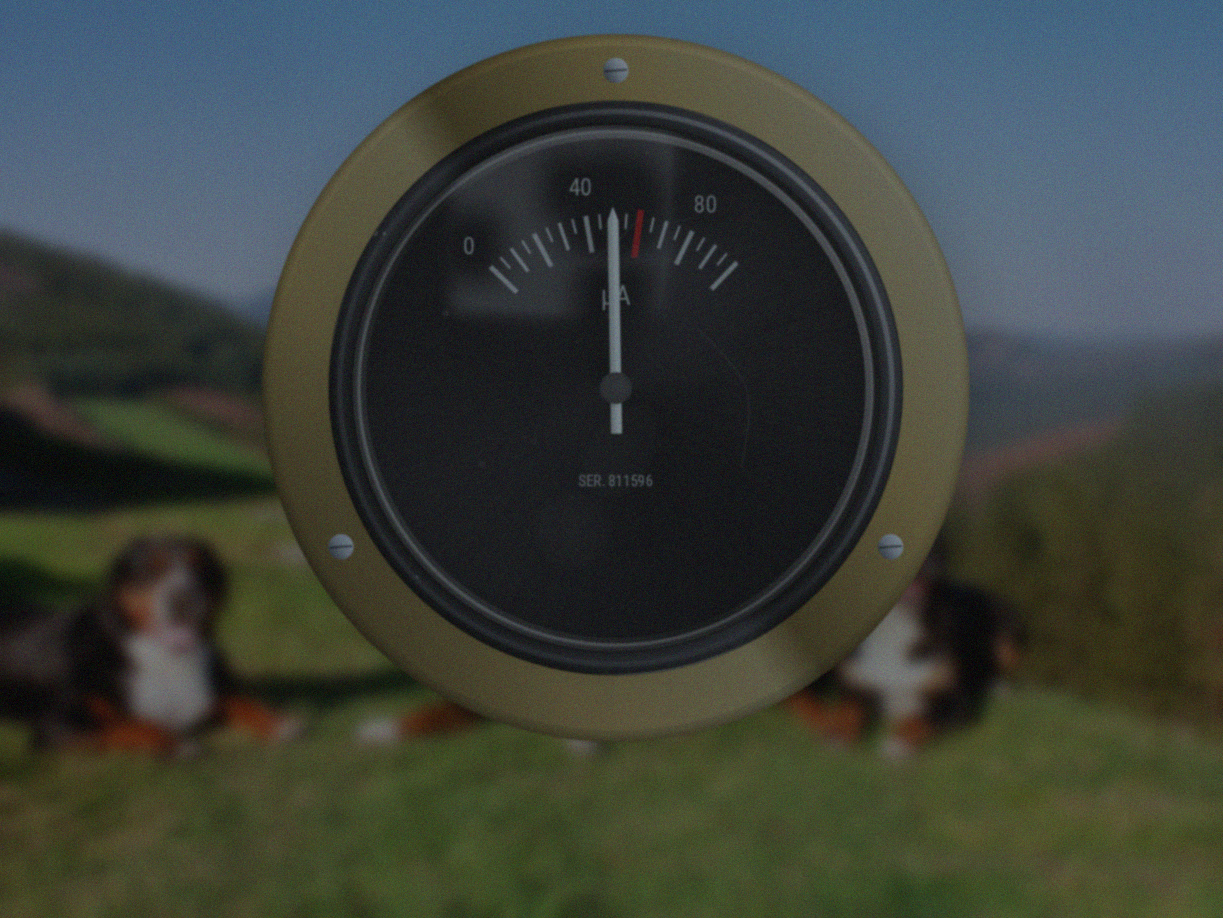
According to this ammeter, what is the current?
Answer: 50 µA
